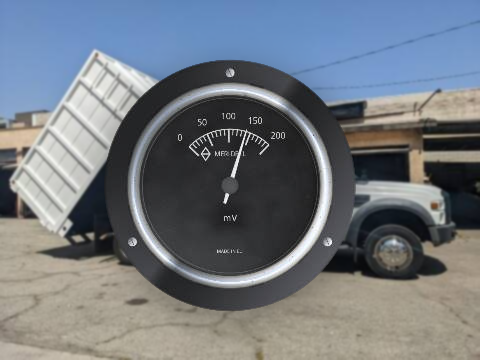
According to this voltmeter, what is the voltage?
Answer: 140 mV
